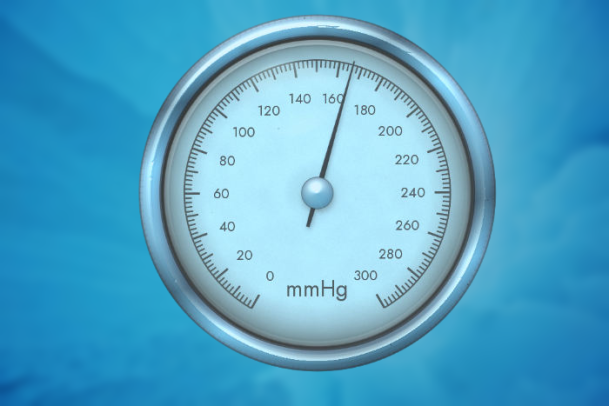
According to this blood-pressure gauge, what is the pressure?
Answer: 166 mmHg
